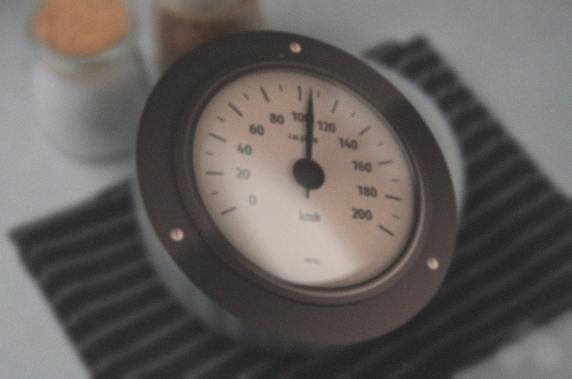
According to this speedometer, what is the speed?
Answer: 105 km/h
